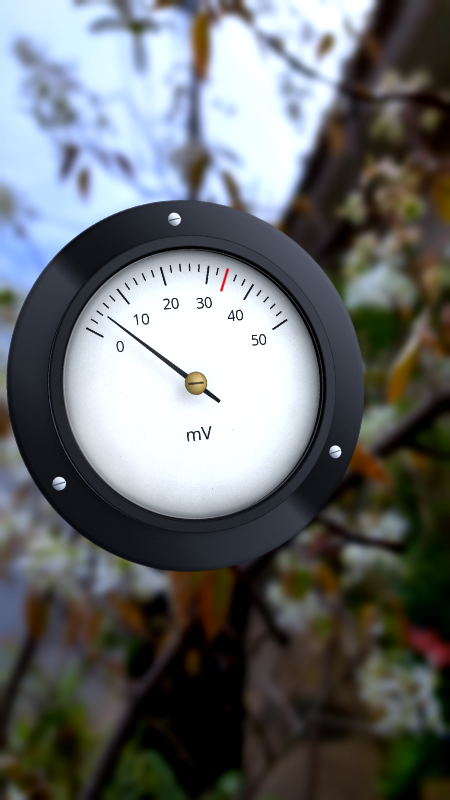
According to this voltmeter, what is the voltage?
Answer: 4 mV
